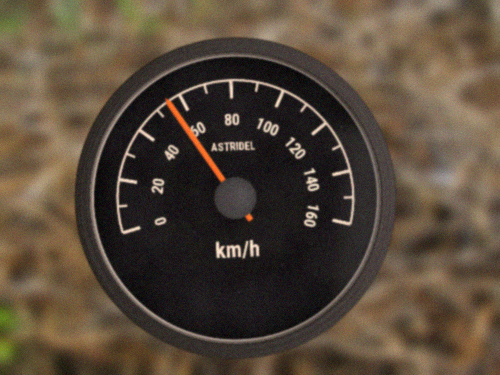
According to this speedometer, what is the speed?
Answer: 55 km/h
